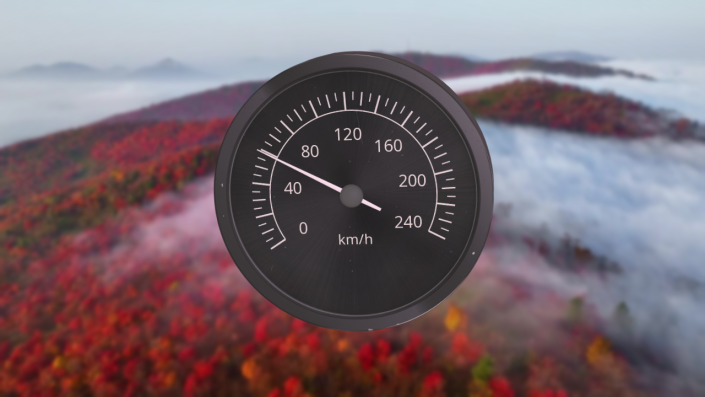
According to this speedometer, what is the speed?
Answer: 60 km/h
